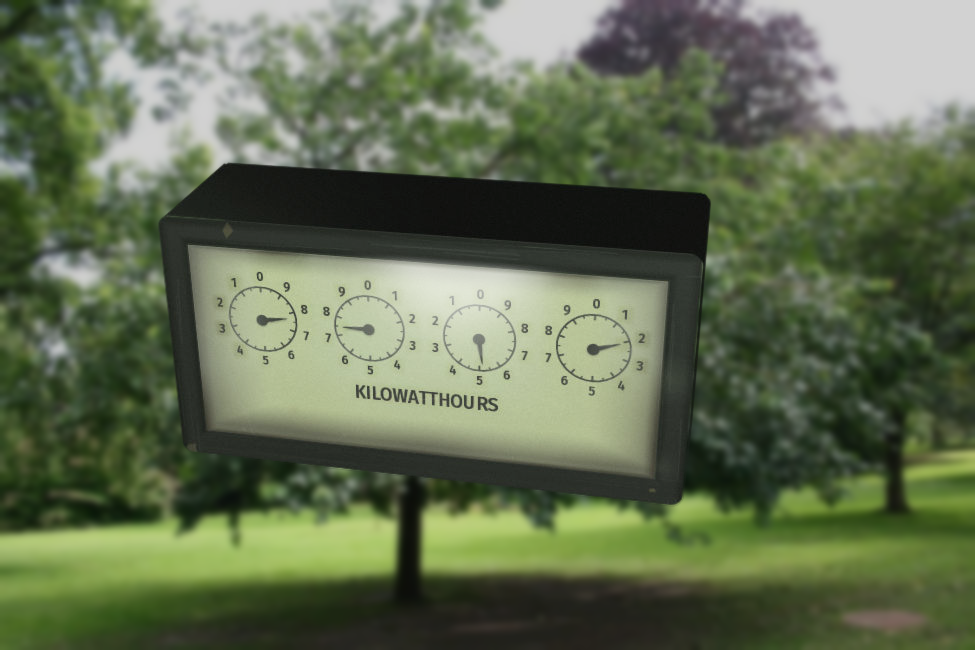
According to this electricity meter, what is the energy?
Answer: 7752 kWh
